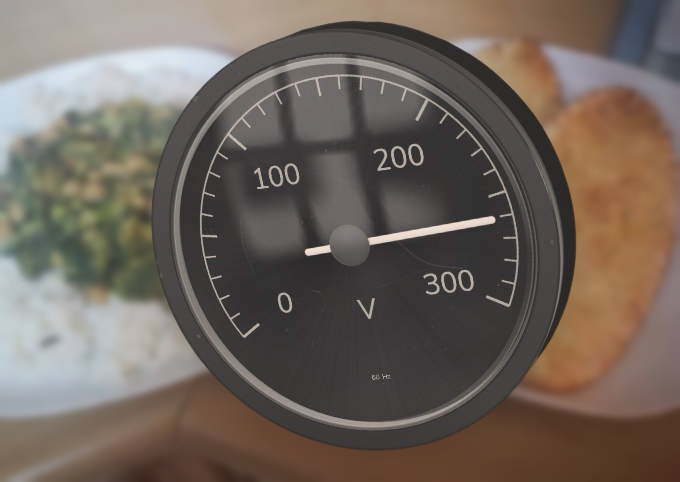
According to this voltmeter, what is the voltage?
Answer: 260 V
